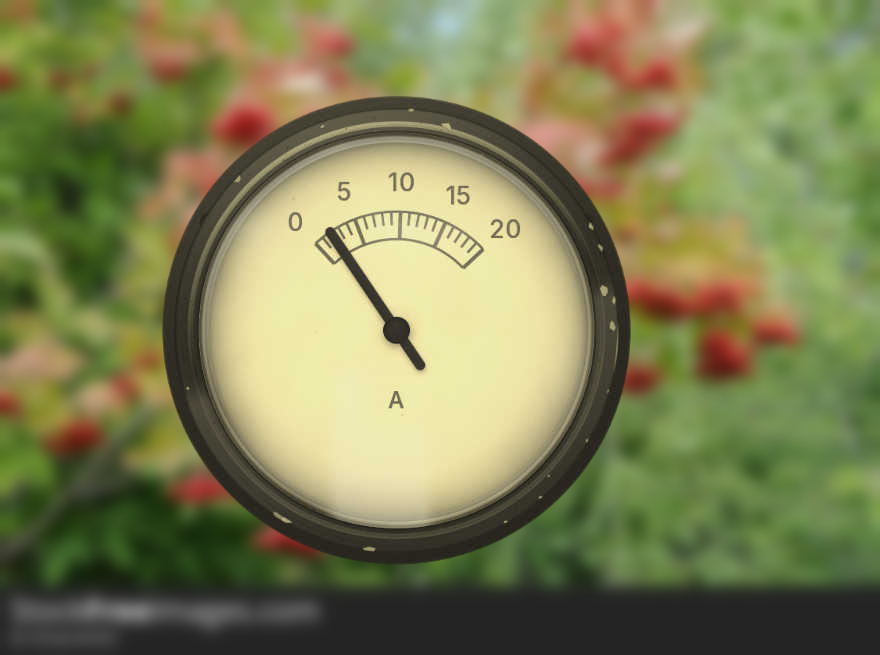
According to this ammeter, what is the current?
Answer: 2 A
